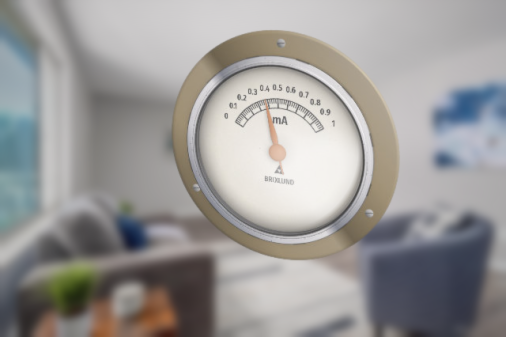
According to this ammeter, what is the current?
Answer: 0.4 mA
